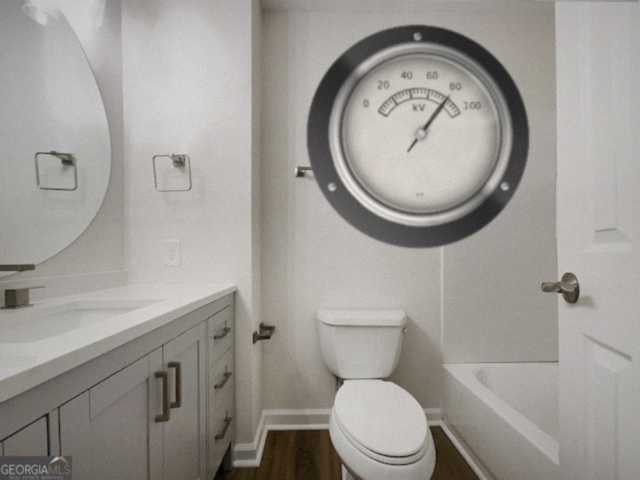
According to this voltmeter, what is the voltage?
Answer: 80 kV
